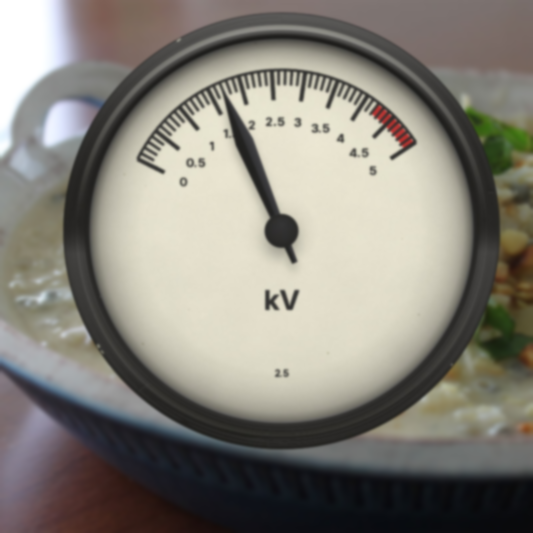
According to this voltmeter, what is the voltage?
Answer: 1.7 kV
